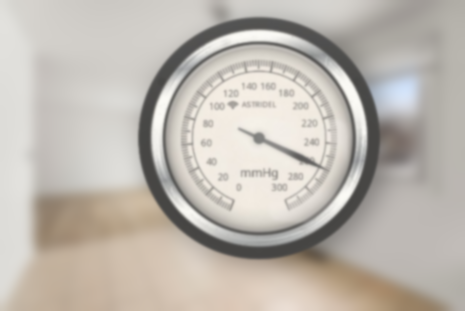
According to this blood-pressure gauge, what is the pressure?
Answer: 260 mmHg
